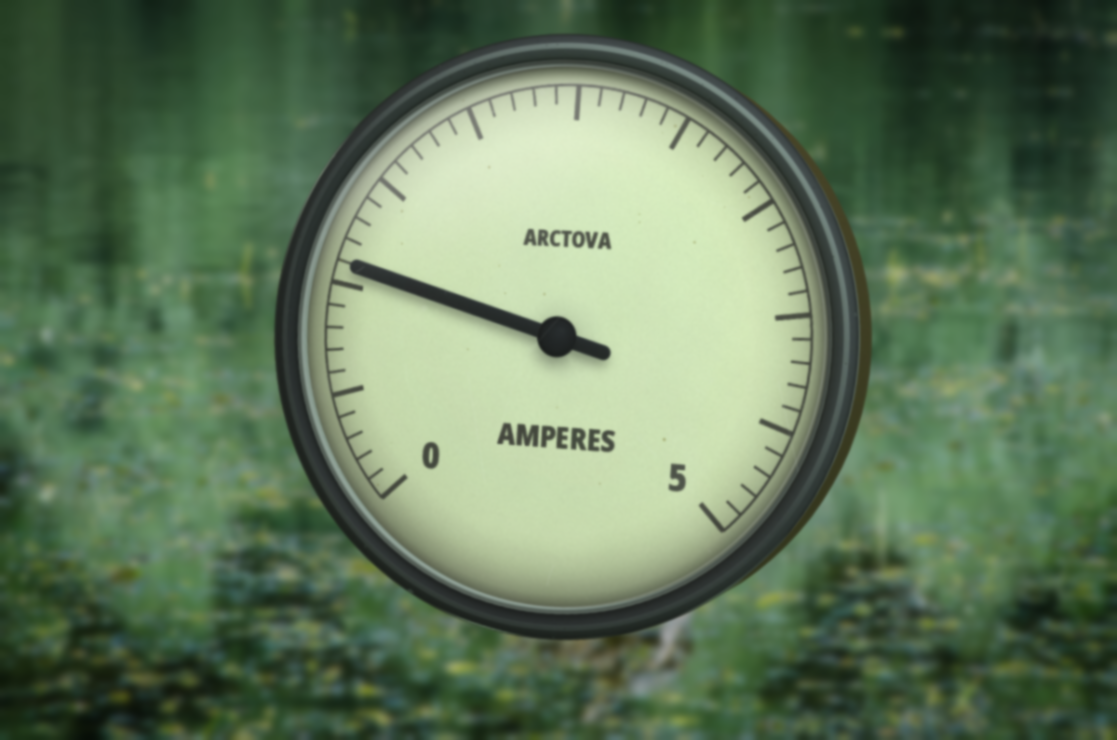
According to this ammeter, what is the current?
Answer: 1.1 A
